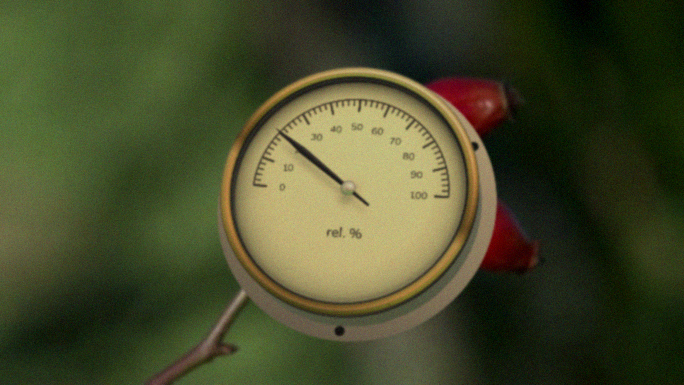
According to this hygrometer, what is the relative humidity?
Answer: 20 %
